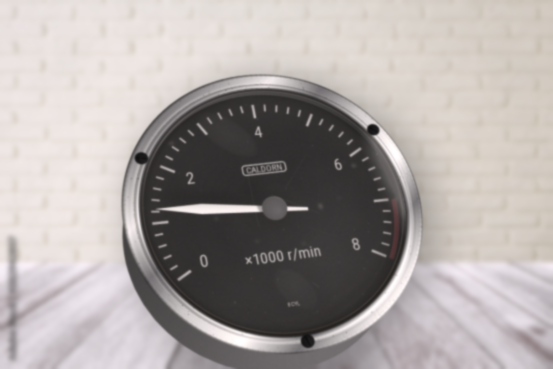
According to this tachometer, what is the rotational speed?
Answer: 1200 rpm
